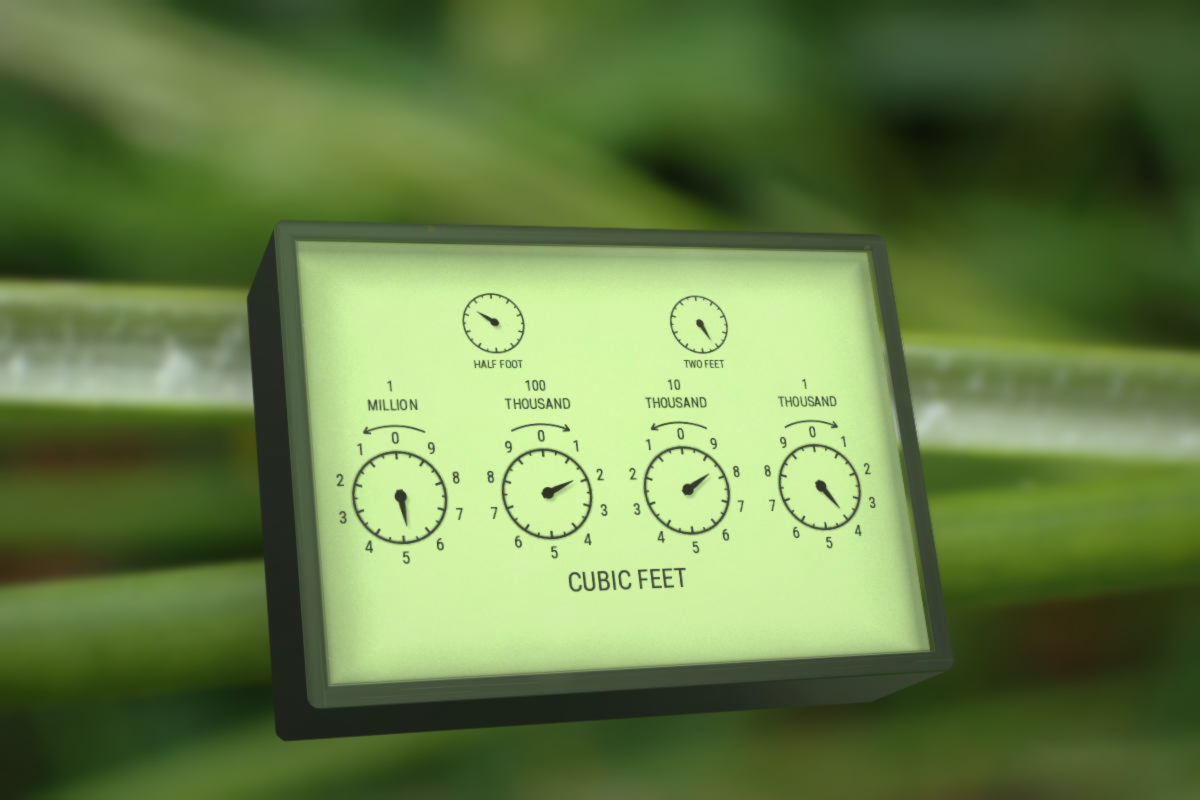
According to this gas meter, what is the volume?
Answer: 518400 ft³
